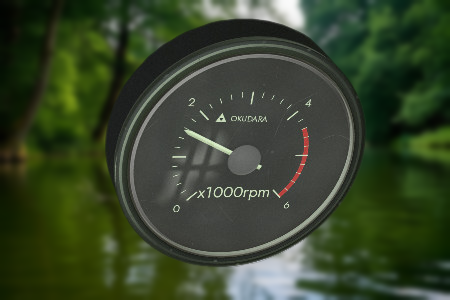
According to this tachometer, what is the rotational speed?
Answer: 1600 rpm
